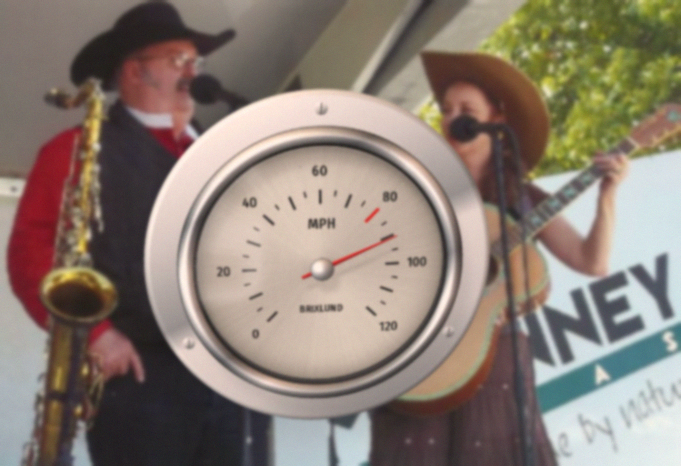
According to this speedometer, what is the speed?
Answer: 90 mph
